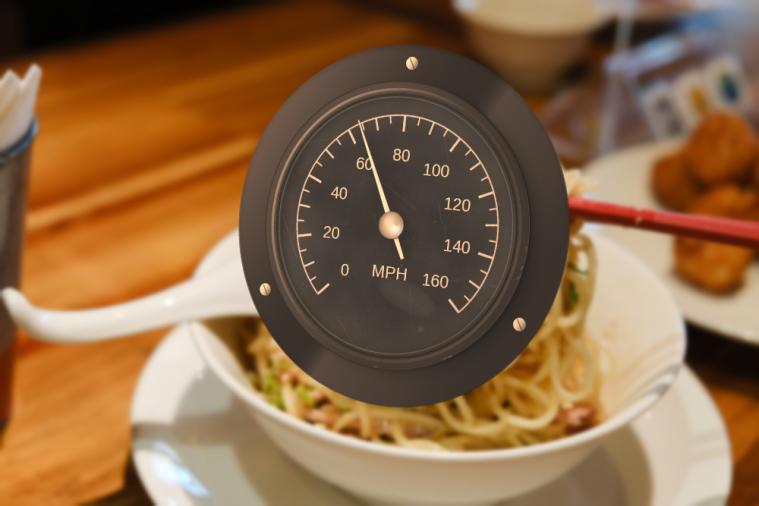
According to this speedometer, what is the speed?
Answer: 65 mph
